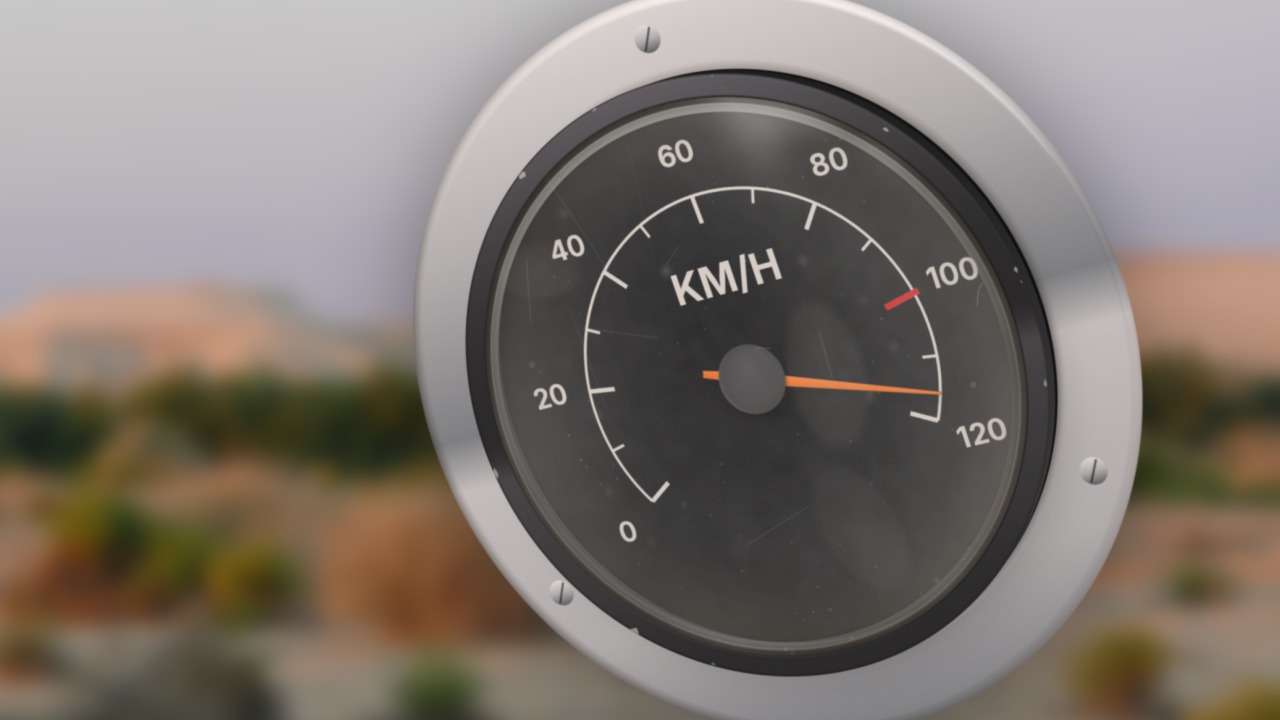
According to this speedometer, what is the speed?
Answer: 115 km/h
